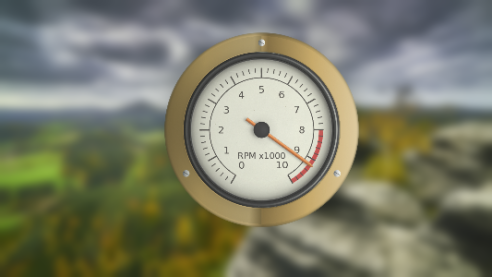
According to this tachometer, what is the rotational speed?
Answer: 9200 rpm
